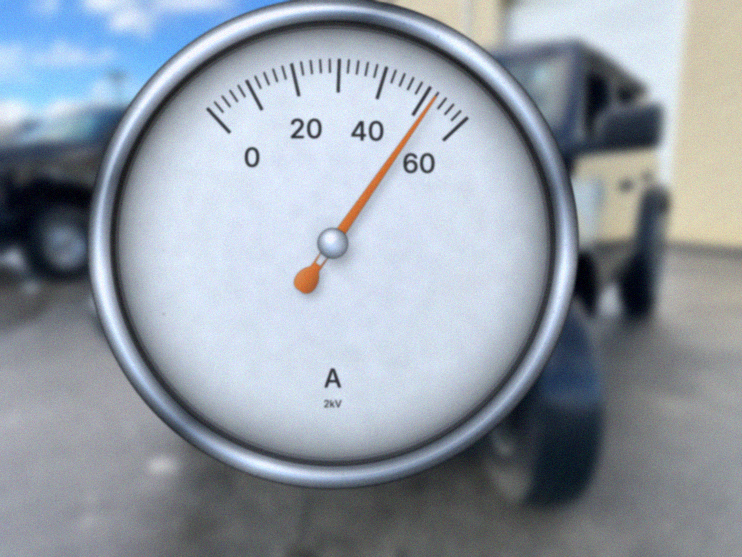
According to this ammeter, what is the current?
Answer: 52 A
